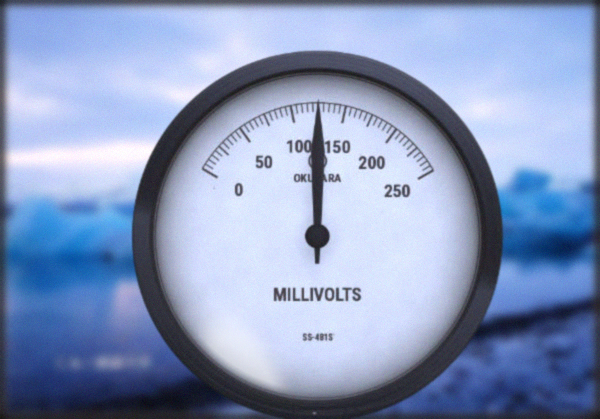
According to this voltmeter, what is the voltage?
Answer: 125 mV
